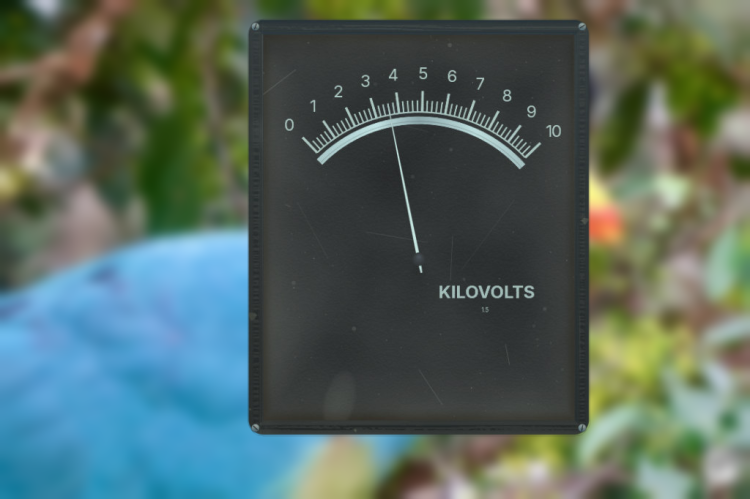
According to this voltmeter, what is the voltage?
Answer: 3.6 kV
